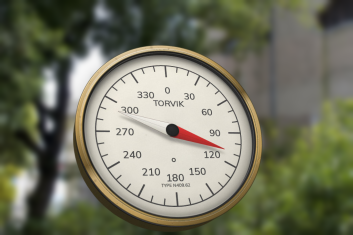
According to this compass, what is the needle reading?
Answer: 110 °
